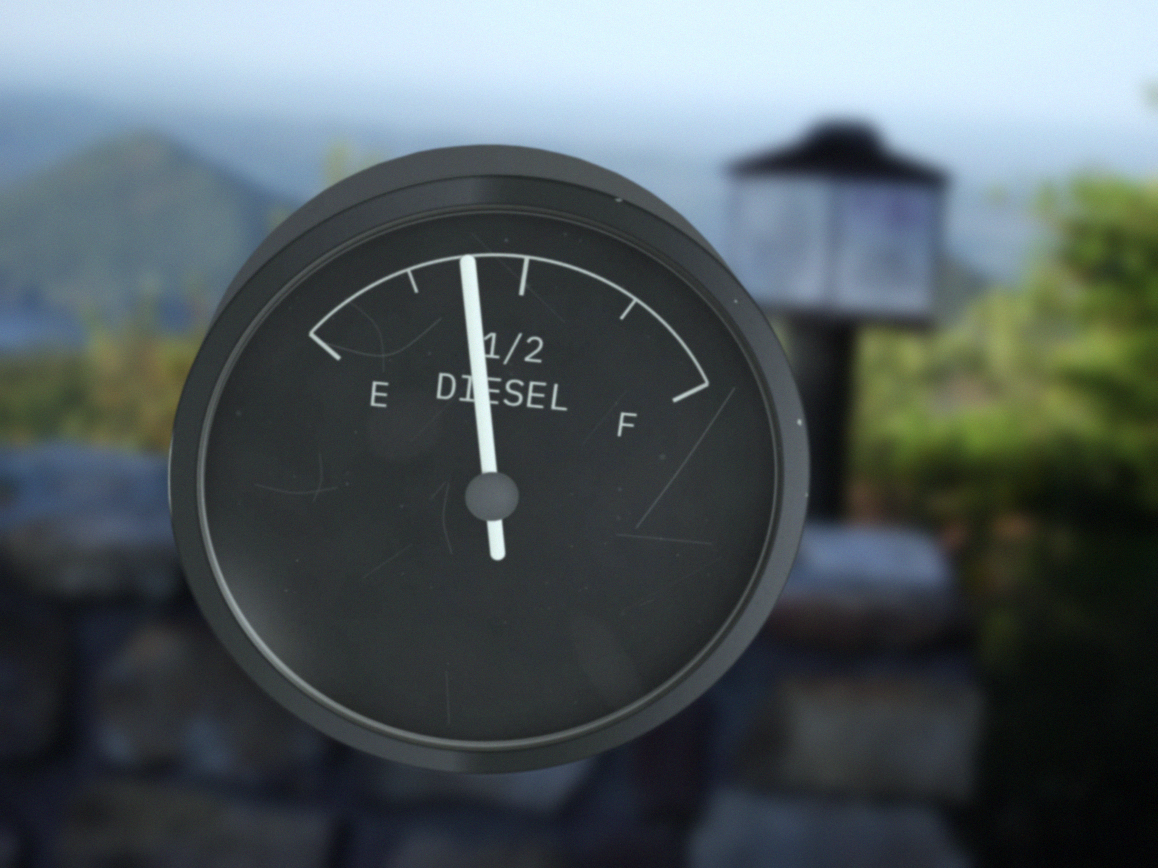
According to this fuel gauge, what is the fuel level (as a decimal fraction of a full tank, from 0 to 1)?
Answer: 0.375
